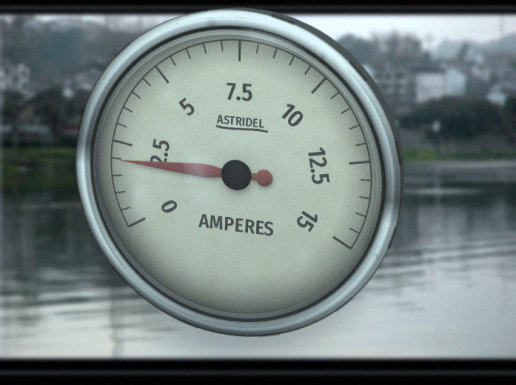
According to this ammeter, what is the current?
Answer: 2 A
